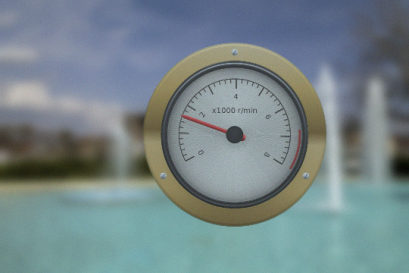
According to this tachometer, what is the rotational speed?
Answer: 1600 rpm
